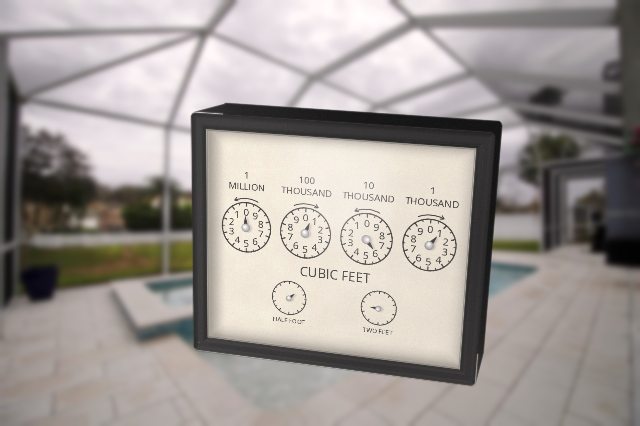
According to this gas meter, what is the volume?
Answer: 6100 ft³
